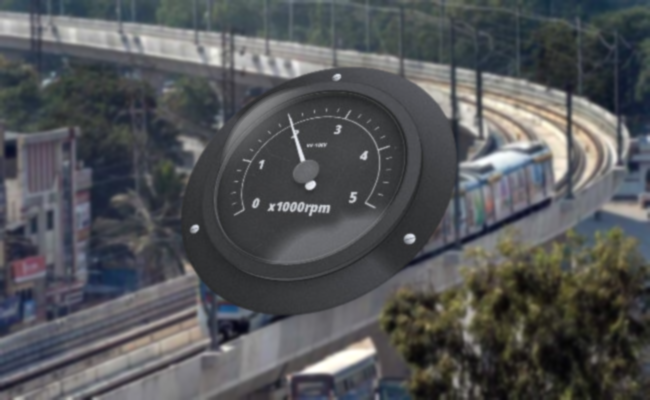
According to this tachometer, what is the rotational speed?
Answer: 2000 rpm
